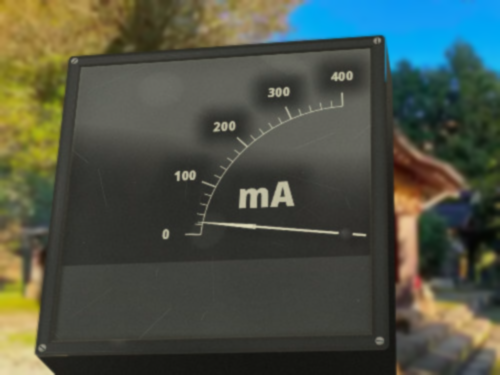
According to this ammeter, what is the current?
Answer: 20 mA
